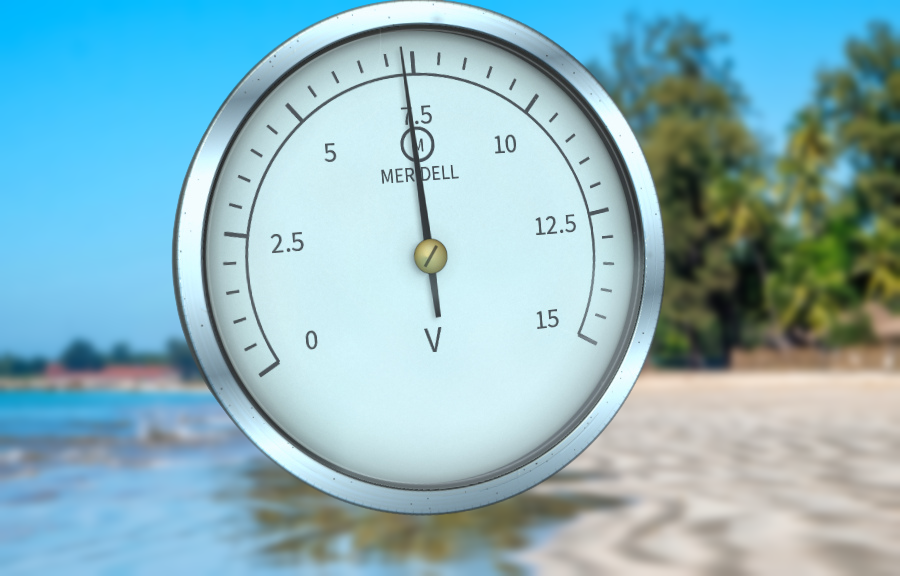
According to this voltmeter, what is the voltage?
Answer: 7.25 V
